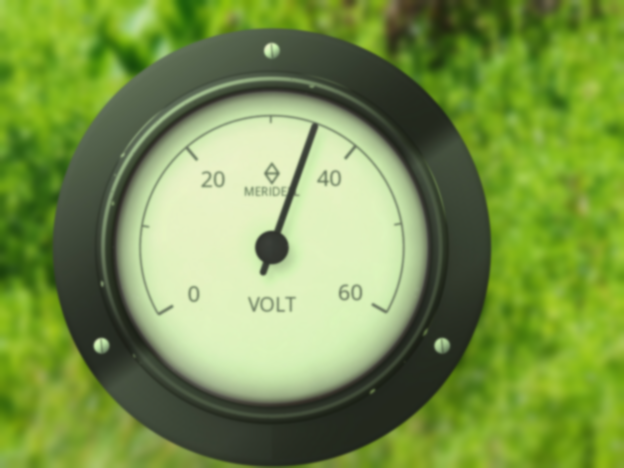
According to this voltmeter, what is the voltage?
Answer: 35 V
